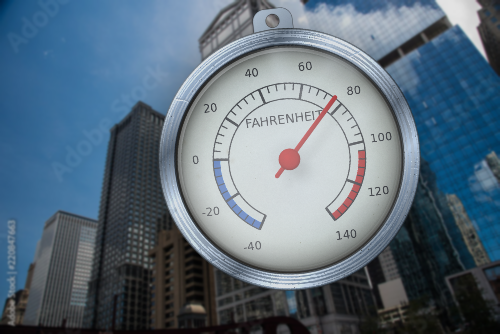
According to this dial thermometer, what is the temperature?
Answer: 76 °F
